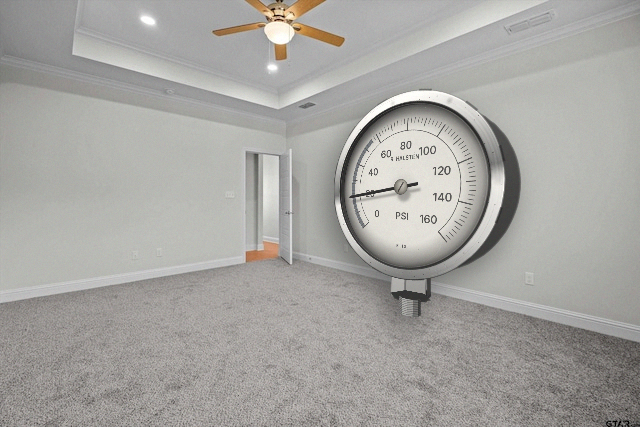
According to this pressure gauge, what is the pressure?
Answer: 20 psi
